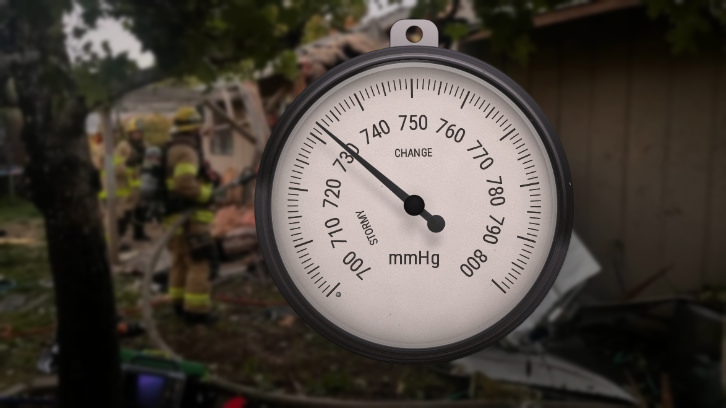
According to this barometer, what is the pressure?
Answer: 732 mmHg
